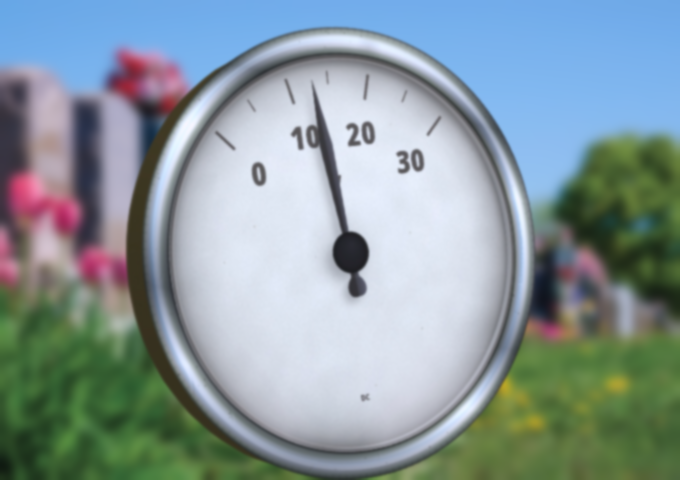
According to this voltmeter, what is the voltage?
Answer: 12.5 V
